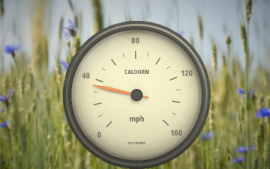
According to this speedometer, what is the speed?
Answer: 35 mph
